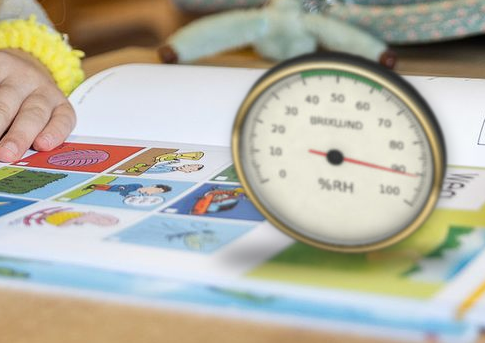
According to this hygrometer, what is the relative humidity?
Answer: 90 %
